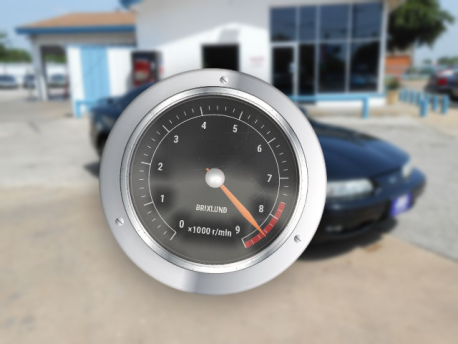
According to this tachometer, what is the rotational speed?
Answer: 8500 rpm
